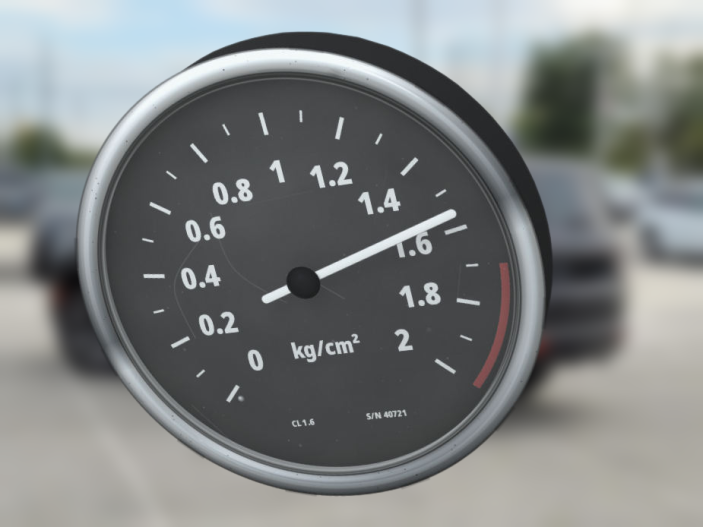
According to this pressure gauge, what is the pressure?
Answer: 1.55 kg/cm²
